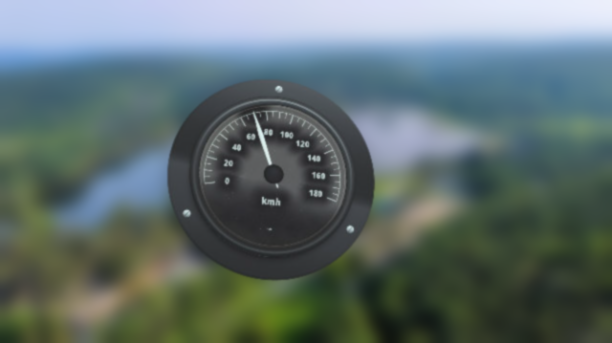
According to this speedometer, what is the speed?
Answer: 70 km/h
